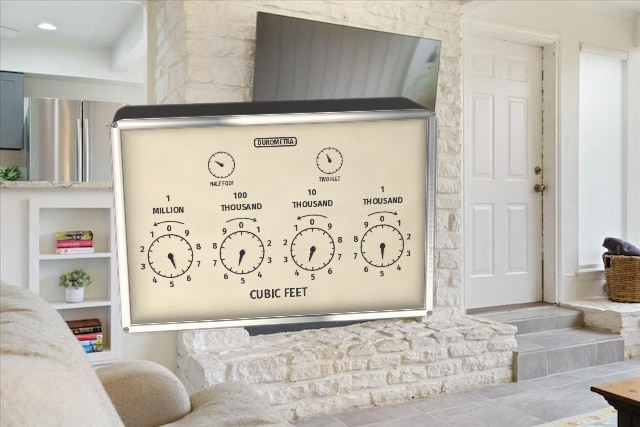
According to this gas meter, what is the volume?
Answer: 554500 ft³
